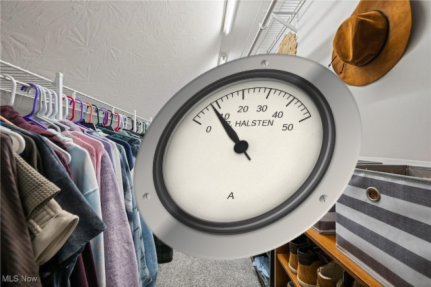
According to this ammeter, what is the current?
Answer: 8 A
